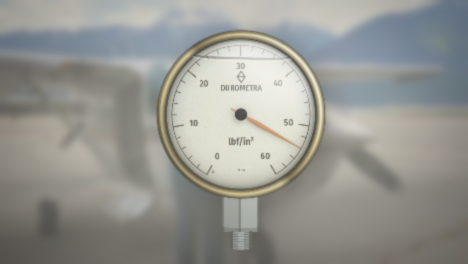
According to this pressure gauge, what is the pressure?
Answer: 54 psi
